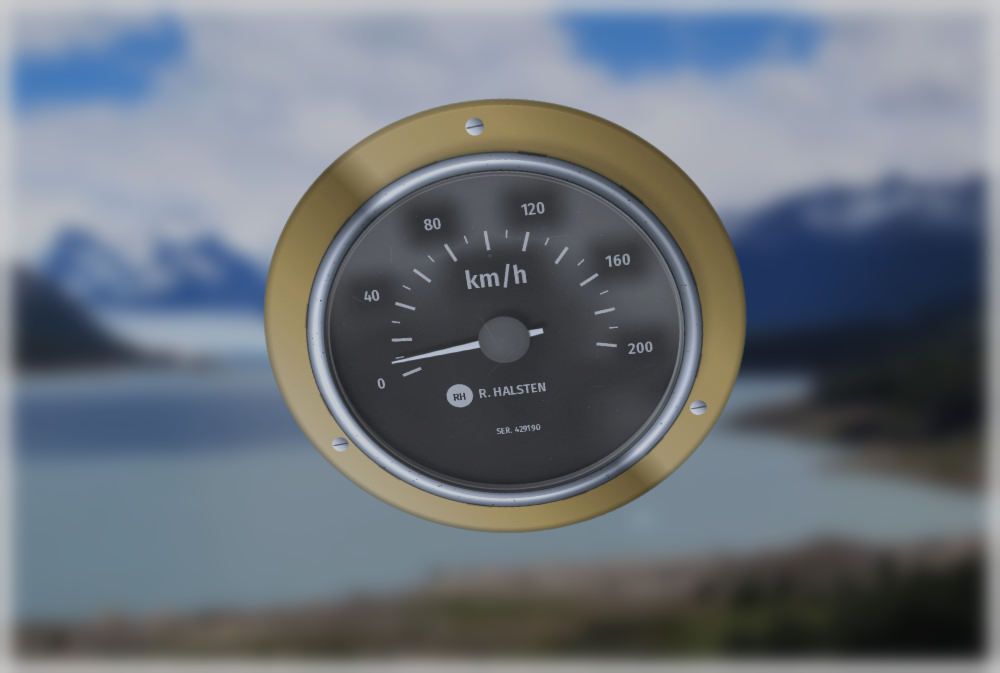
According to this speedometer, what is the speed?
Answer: 10 km/h
